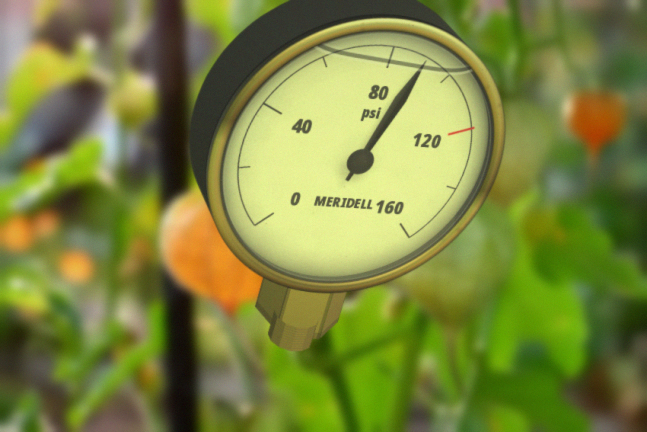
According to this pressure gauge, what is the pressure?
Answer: 90 psi
